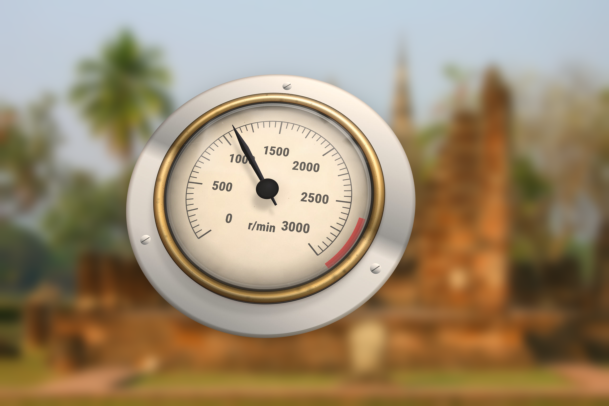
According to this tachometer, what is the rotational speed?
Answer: 1100 rpm
